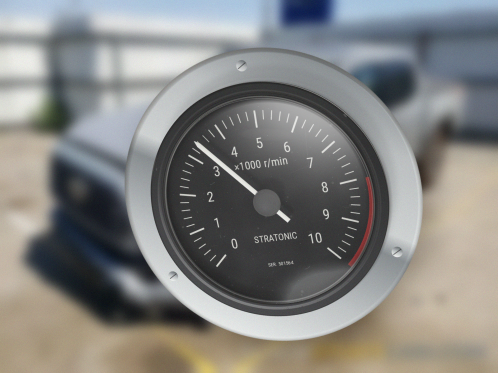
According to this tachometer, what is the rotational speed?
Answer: 3400 rpm
